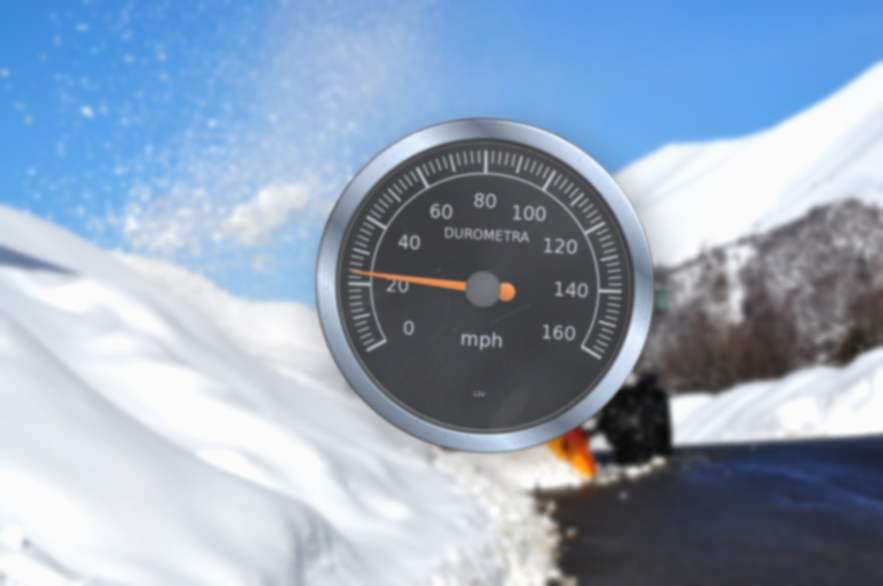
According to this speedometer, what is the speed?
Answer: 24 mph
